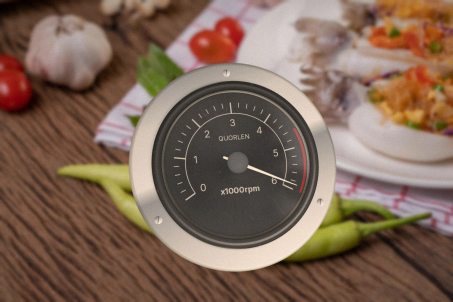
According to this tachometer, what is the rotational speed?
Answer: 5900 rpm
